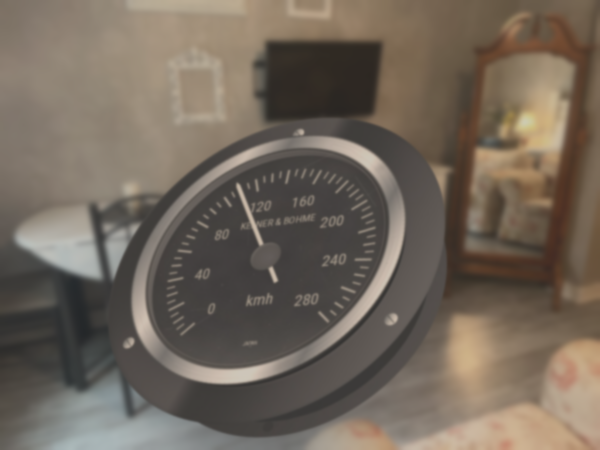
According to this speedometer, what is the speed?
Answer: 110 km/h
